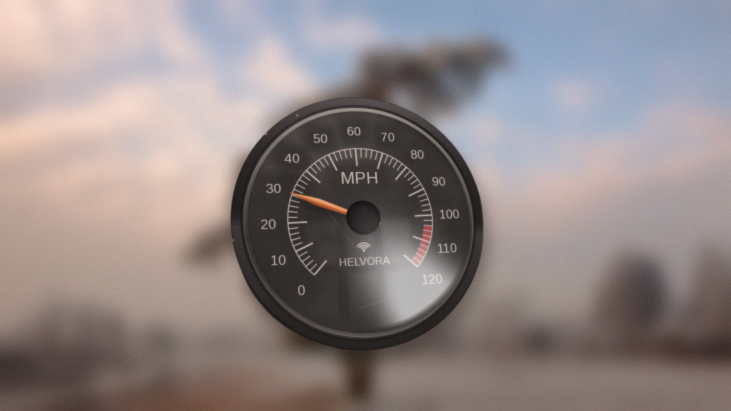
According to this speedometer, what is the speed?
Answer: 30 mph
